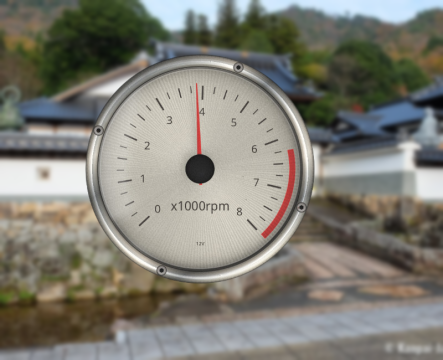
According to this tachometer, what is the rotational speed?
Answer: 3875 rpm
